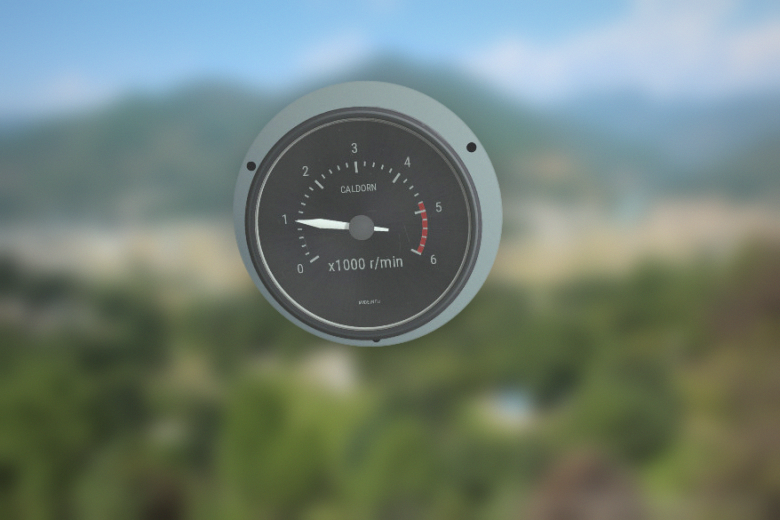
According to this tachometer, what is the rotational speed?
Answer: 1000 rpm
